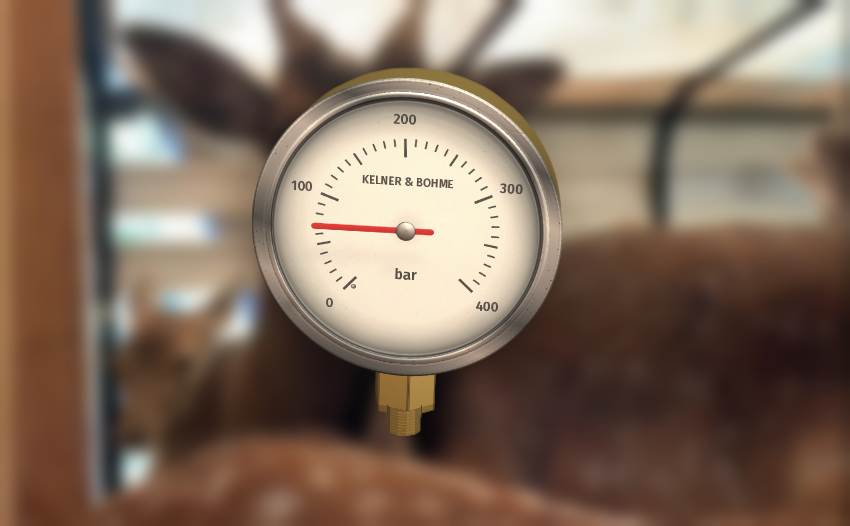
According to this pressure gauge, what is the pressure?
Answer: 70 bar
